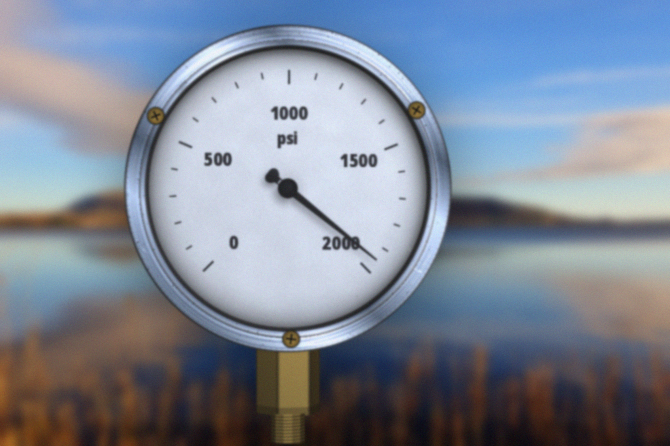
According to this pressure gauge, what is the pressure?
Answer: 1950 psi
